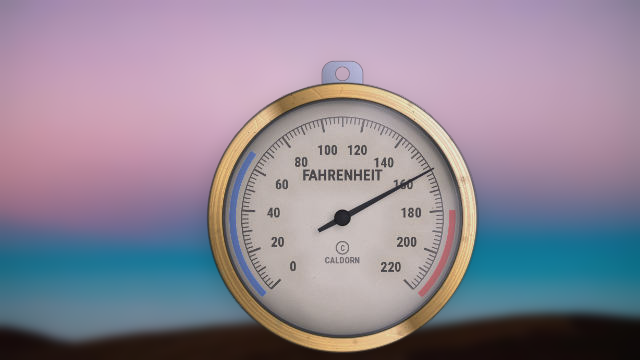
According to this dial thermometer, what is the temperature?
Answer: 160 °F
